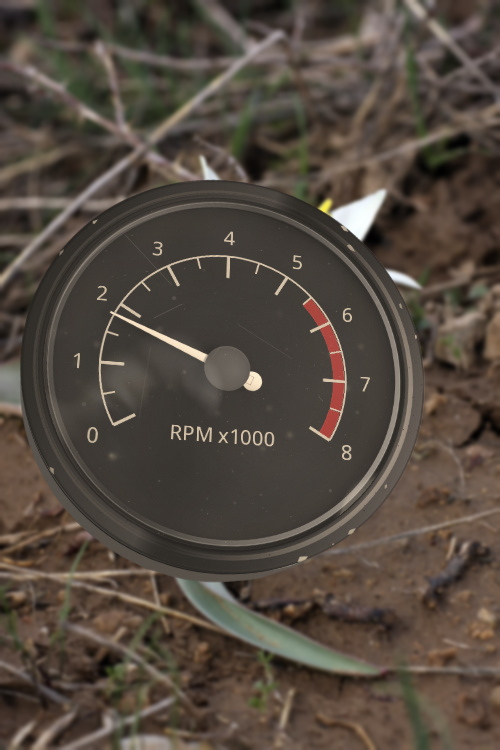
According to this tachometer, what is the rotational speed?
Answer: 1750 rpm
